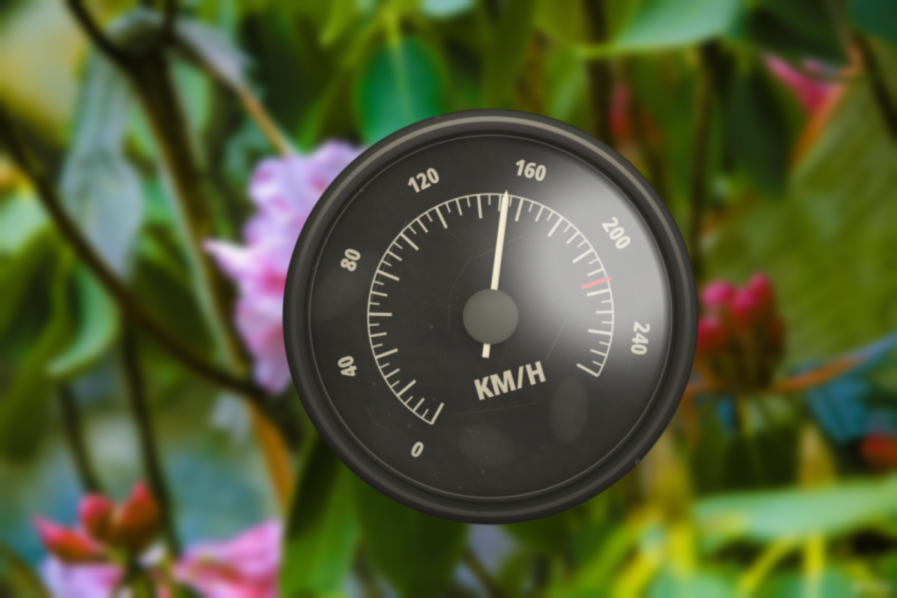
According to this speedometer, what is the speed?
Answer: 152.5 km/h
